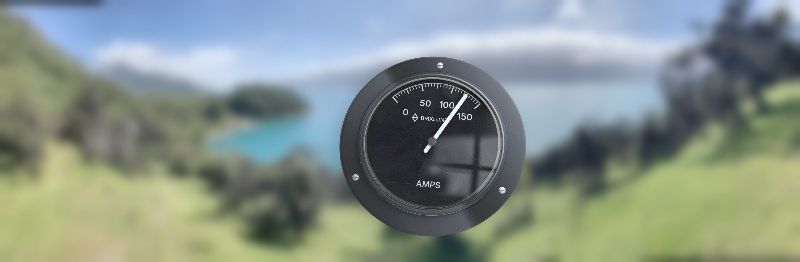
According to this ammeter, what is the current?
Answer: 125 A
